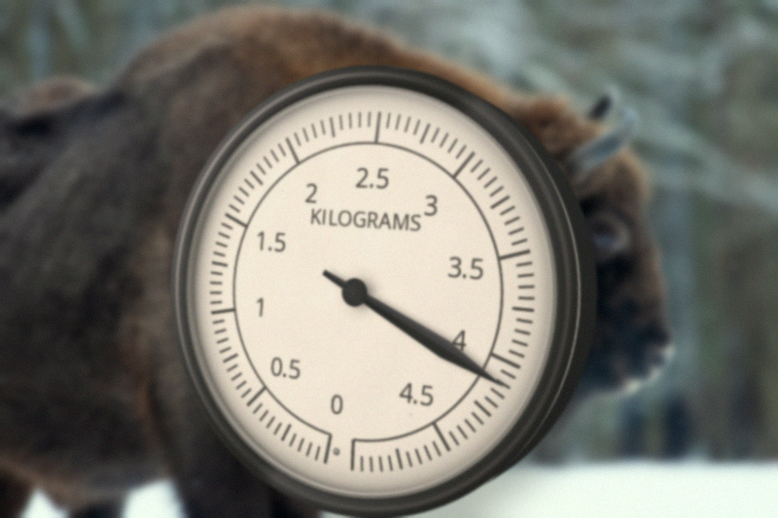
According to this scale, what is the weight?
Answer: 4.1 kg
